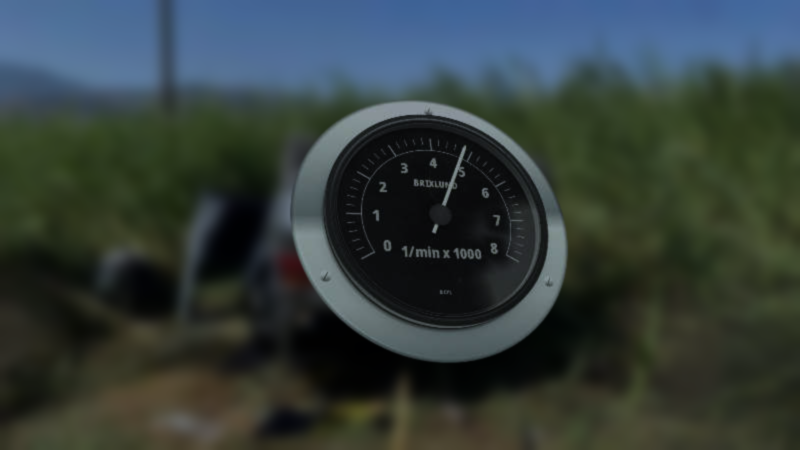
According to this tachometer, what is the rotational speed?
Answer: 4800 rpm
